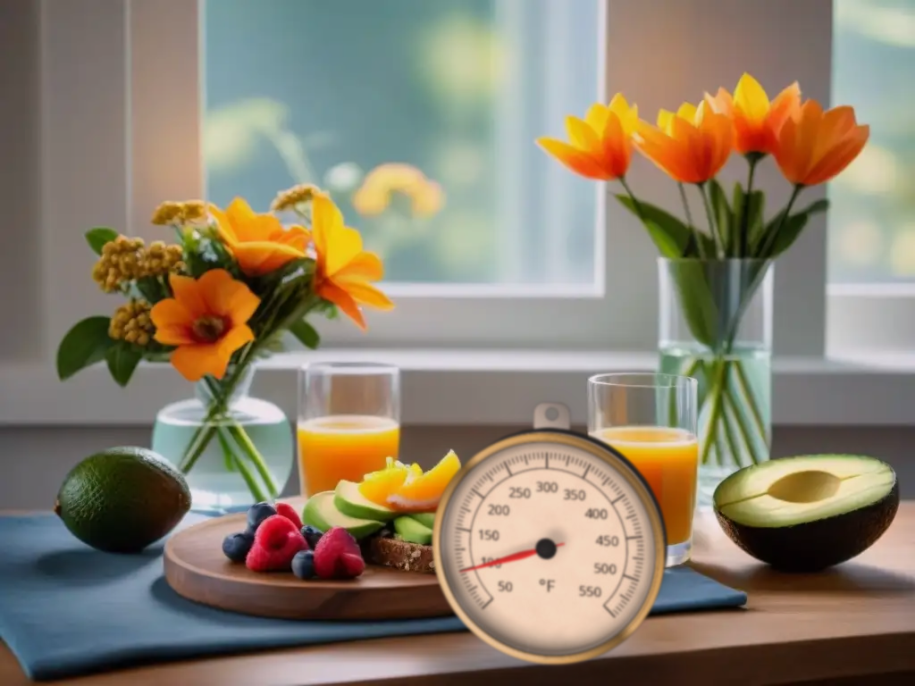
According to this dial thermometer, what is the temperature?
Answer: 100 °F
